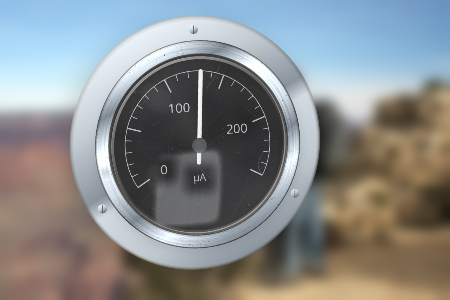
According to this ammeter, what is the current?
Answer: 130 µA
